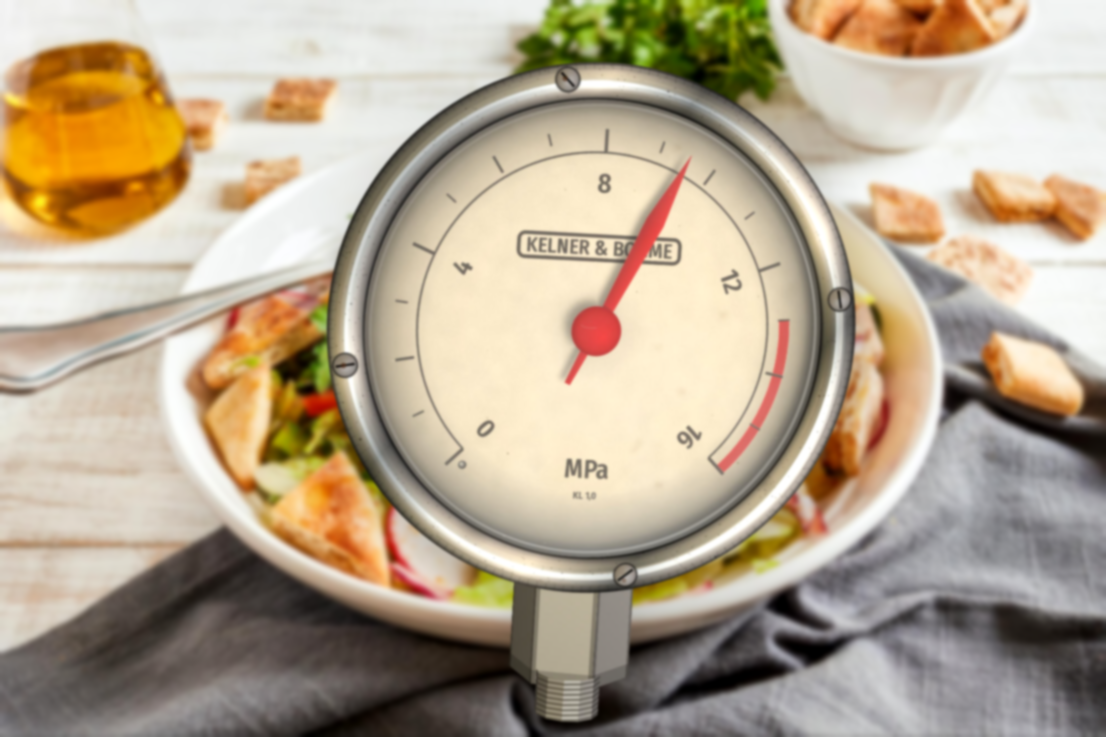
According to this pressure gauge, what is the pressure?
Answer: 9.5 MPa
